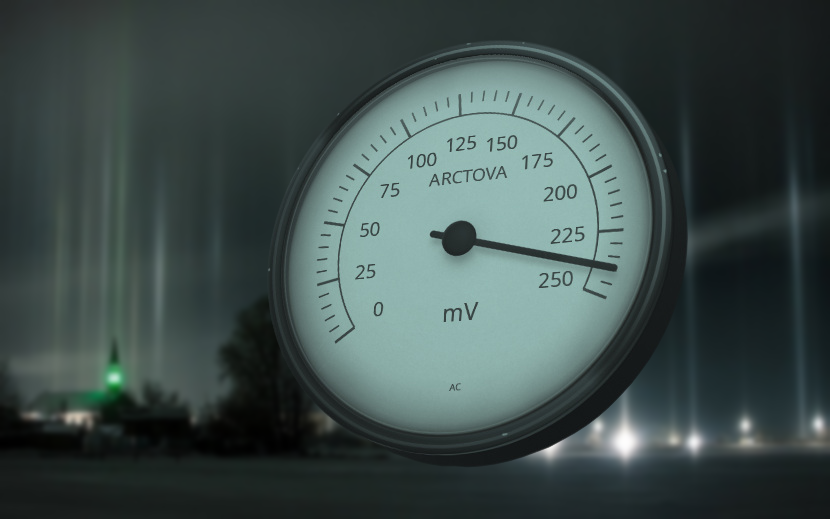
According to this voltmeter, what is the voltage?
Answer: 240 mV
